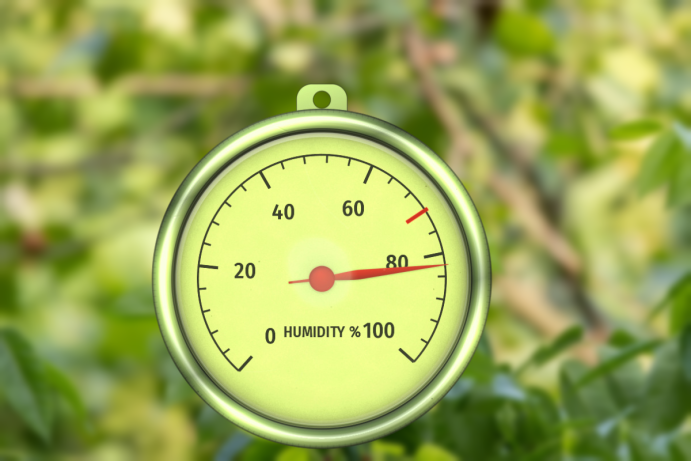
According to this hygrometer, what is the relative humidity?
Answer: 82 %
